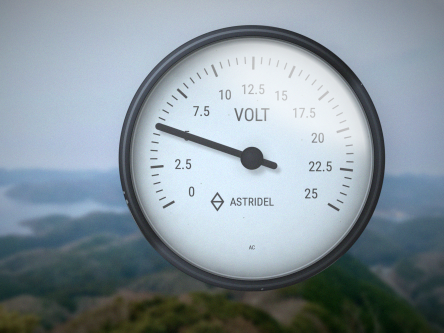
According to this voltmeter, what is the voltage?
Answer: 5 V
